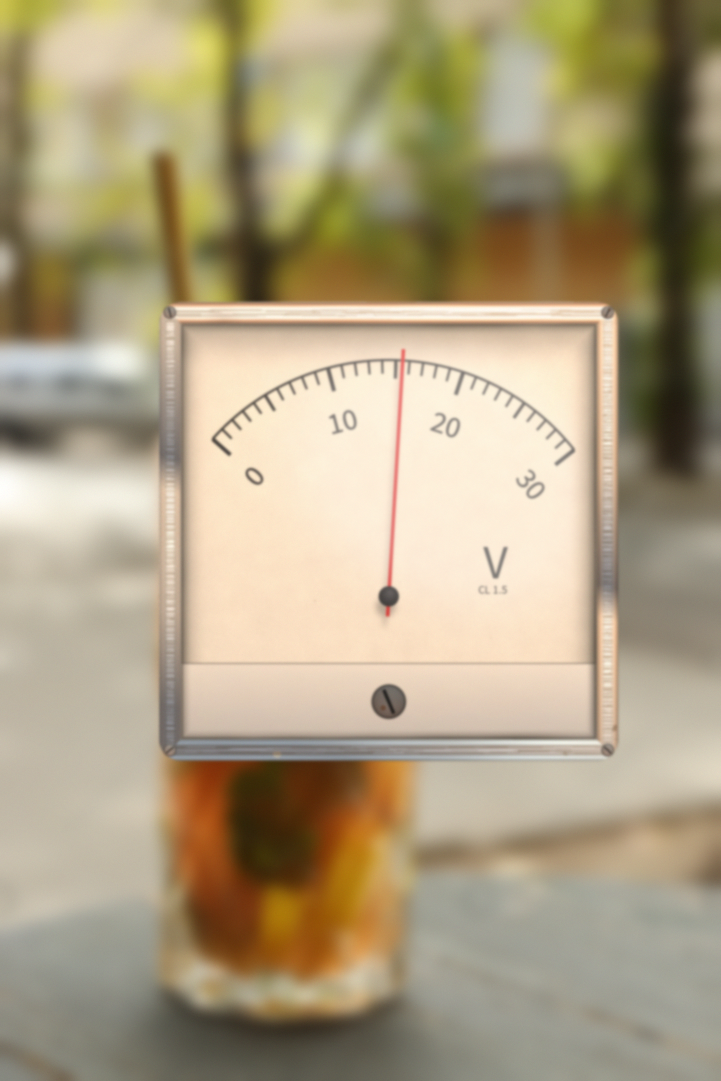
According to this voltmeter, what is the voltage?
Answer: 15.5 V
